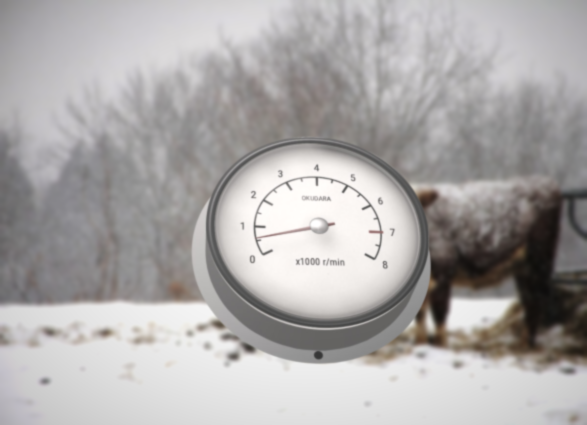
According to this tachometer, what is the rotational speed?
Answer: 500 rpm
